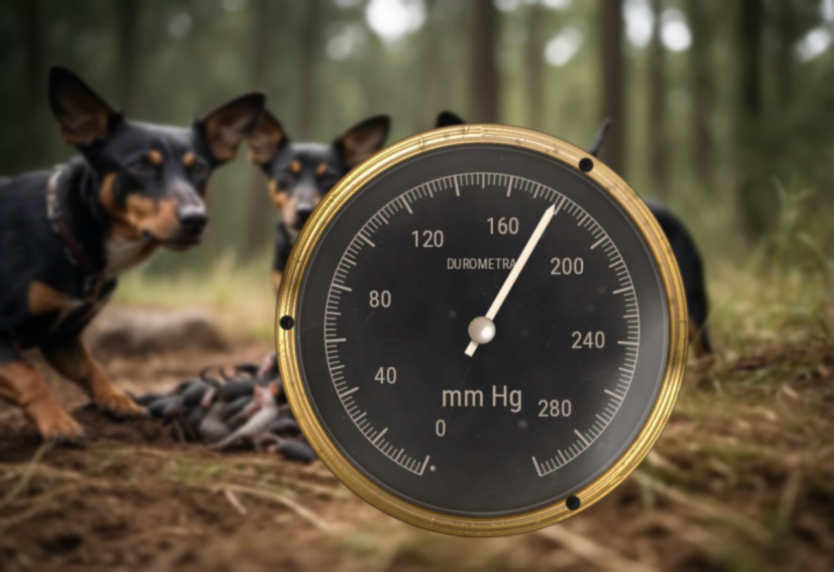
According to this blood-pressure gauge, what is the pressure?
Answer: 178 mmHg
